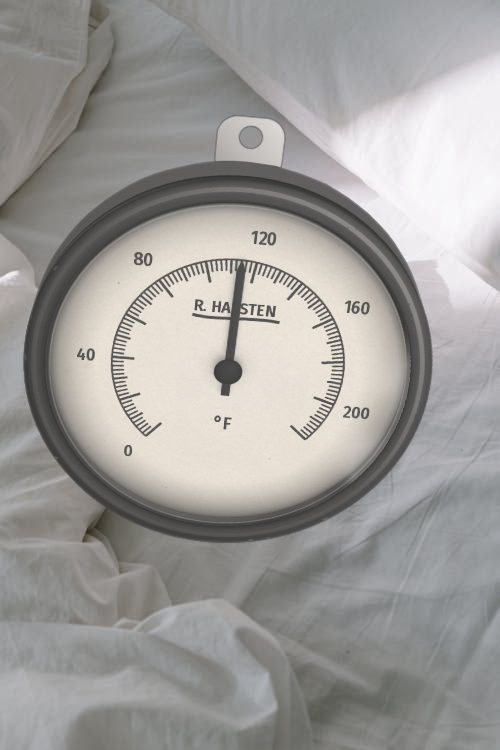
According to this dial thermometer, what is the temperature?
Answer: 114 °F
